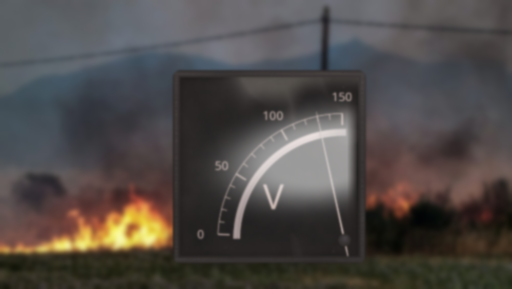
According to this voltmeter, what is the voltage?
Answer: 130 V
